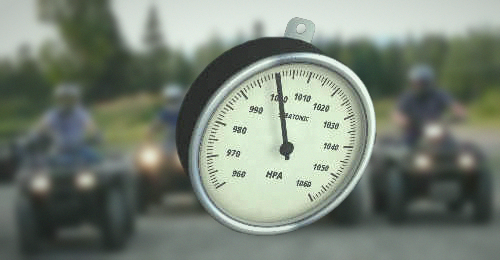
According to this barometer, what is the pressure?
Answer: 1000 hPa
